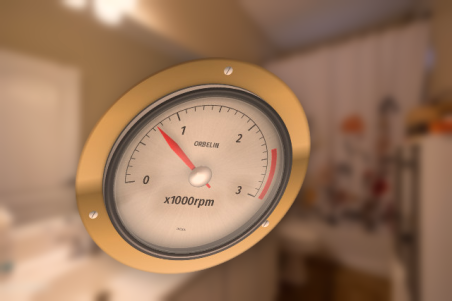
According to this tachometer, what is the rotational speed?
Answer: 750 rpm
